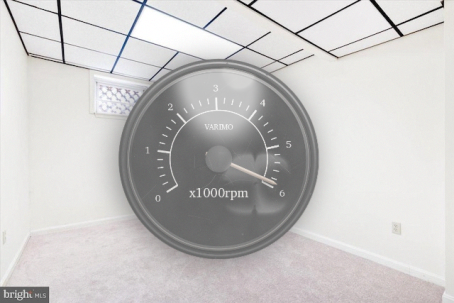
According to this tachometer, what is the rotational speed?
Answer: 5900 rpm
